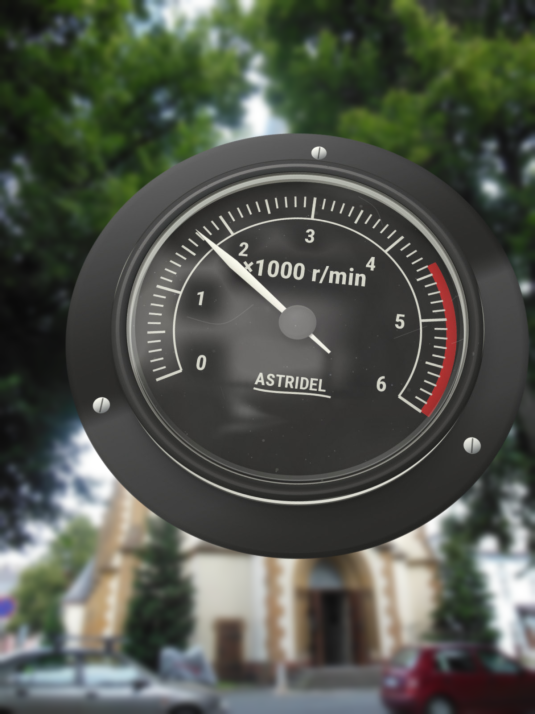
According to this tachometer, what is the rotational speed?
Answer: 1700 rpm
